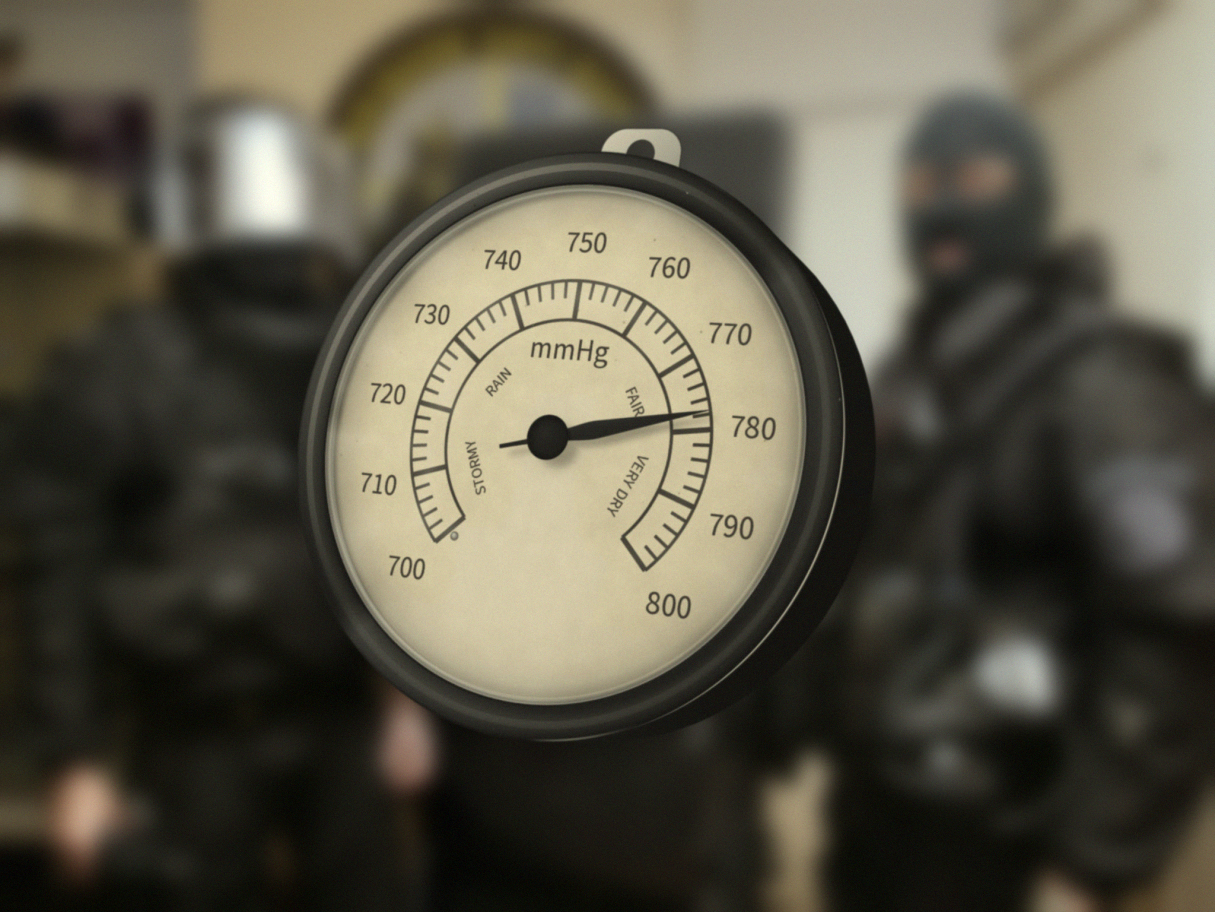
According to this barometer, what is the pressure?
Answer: 778 mmHg
